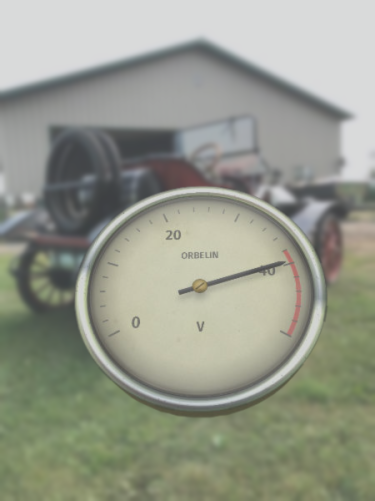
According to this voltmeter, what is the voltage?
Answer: 40 V
